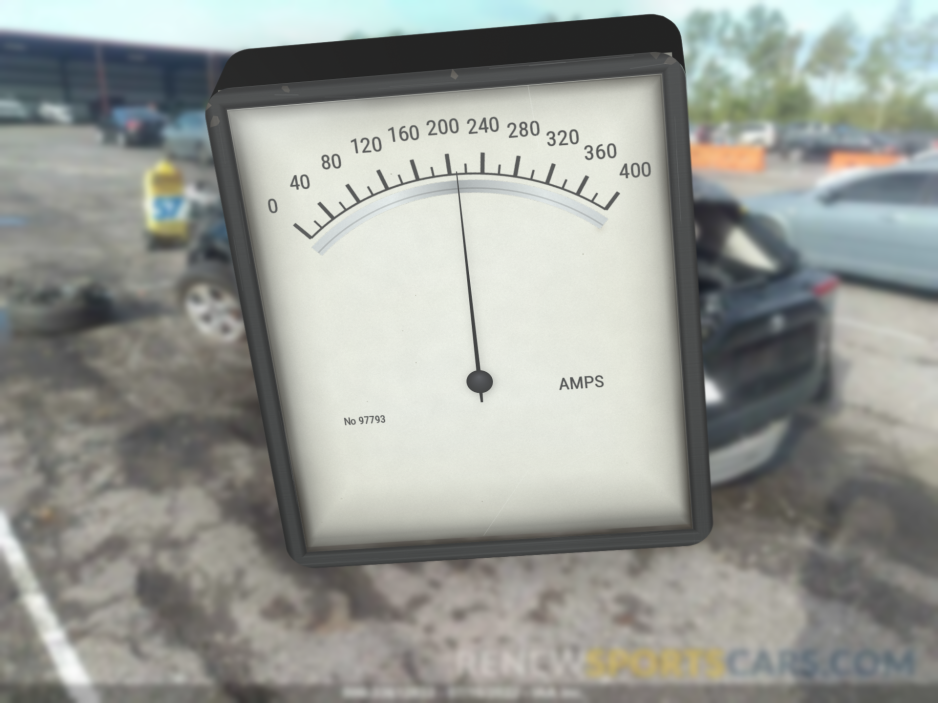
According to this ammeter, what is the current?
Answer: 210 A
